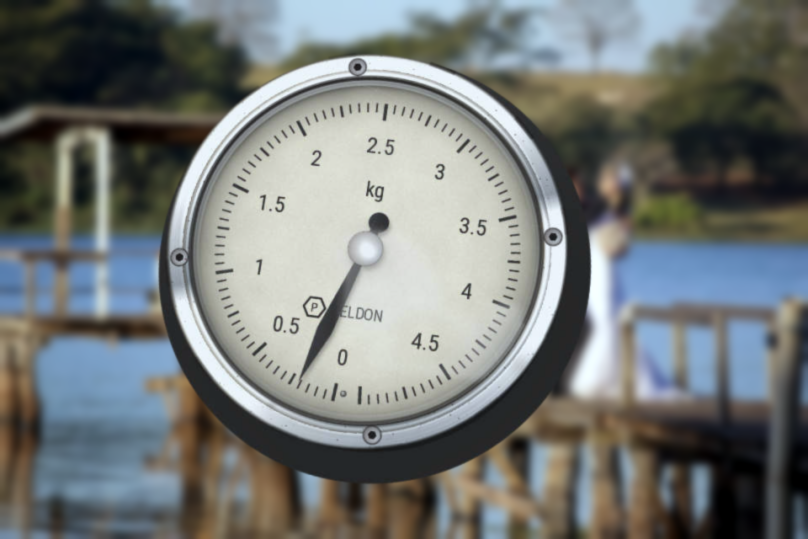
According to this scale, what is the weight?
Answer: 0.2 kg
